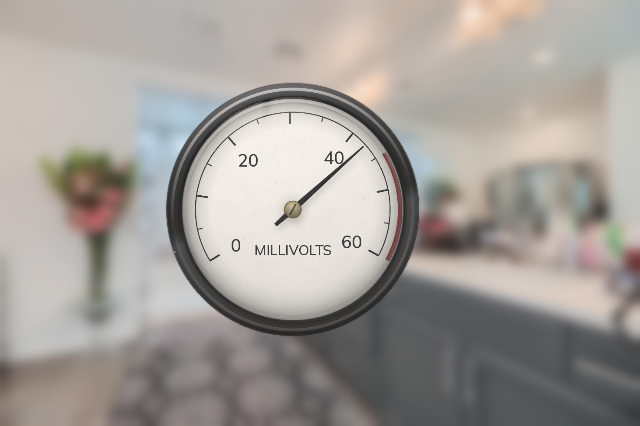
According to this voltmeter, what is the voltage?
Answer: 42.5 mV
